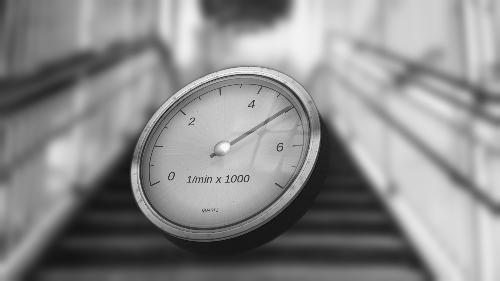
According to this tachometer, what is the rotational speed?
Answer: 5000 rpm
